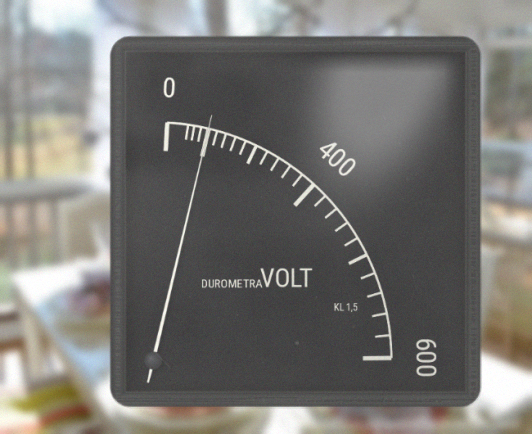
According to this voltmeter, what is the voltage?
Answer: 200 V
